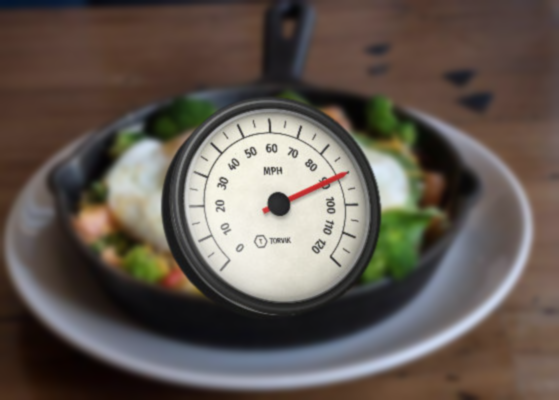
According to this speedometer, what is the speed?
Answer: 90 mph
